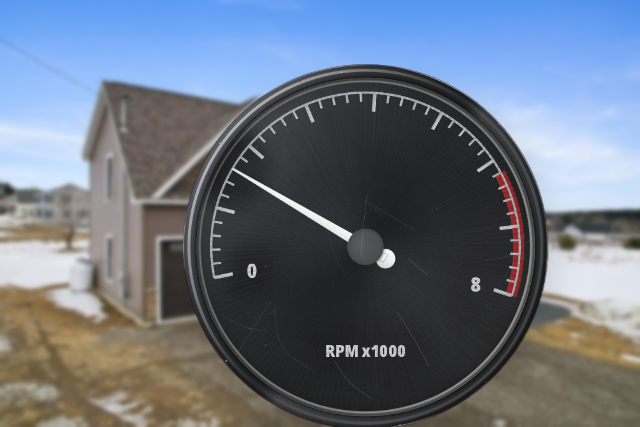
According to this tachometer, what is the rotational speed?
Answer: 1600 rpm
